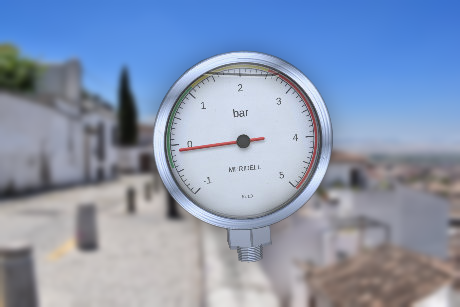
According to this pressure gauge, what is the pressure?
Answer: -0.1 bar
